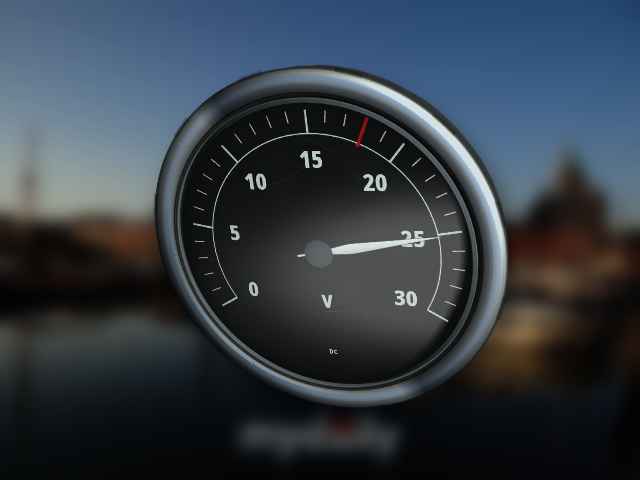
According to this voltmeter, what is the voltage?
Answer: 25 V
